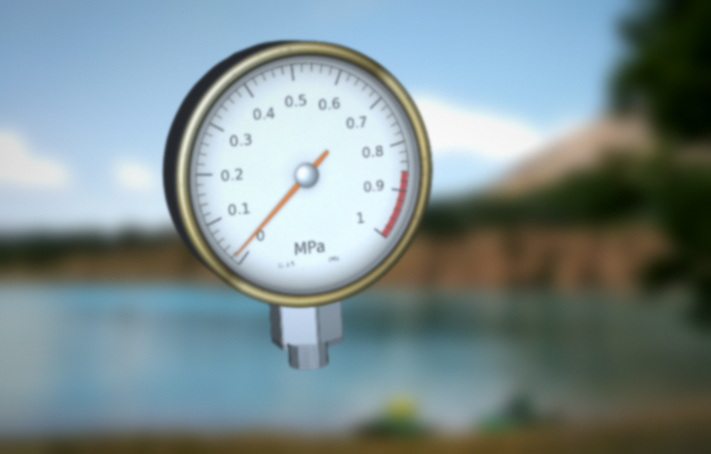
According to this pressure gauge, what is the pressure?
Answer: 0.02 MPa
